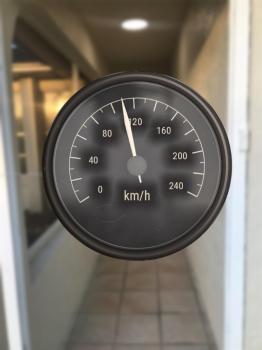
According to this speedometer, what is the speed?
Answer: 110 km/h
